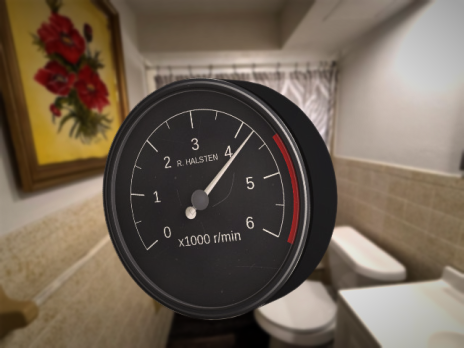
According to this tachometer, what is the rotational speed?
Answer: 4250 rpm
